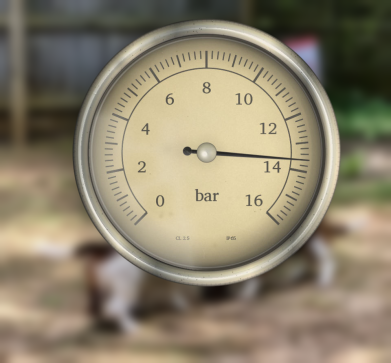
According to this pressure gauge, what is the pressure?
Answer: 13.6 bar
